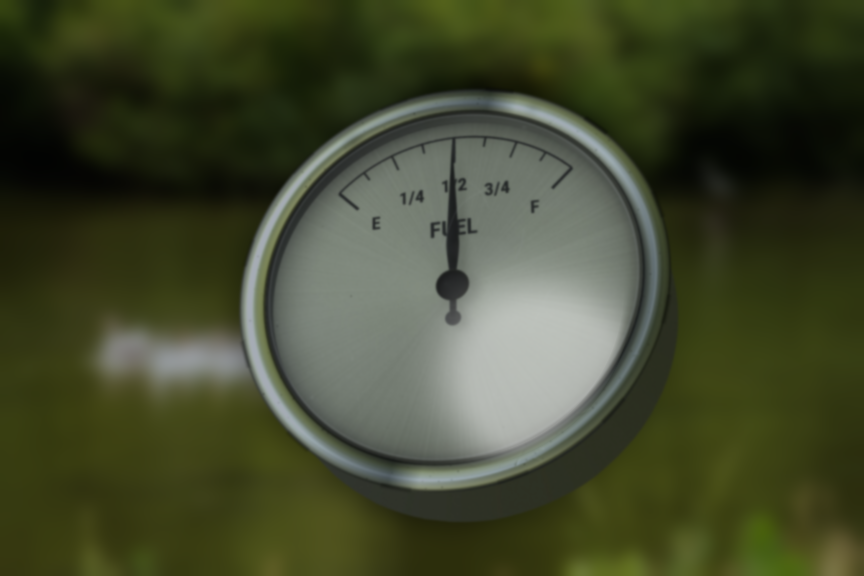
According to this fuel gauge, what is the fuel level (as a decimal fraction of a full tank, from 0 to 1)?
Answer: 0.5
